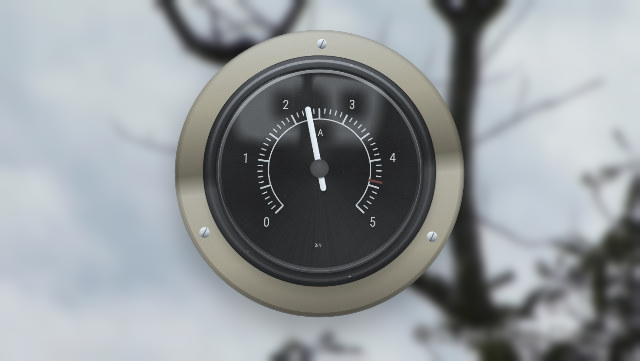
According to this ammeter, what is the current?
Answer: 2.3 A
